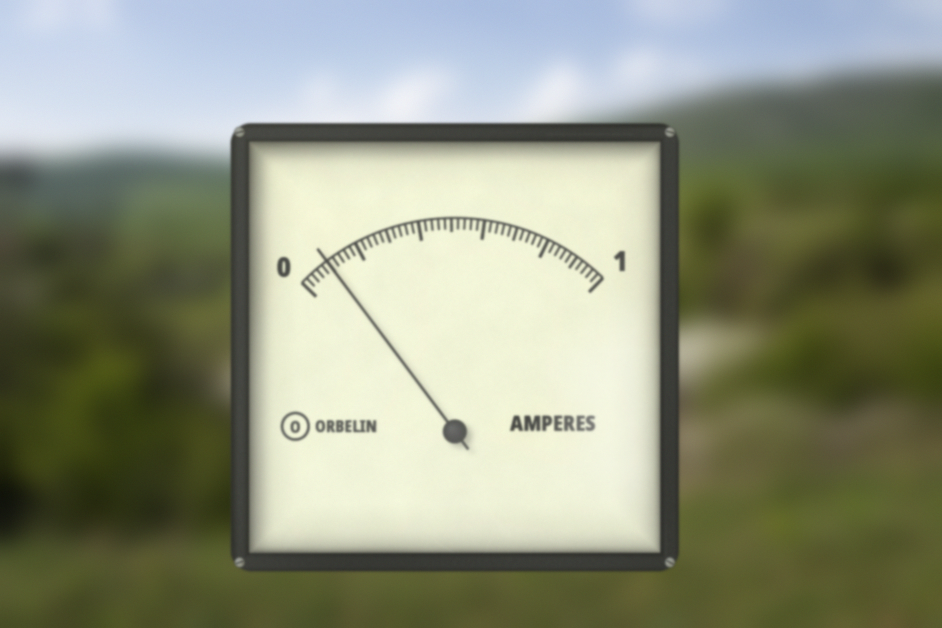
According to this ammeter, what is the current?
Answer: 0.1 A
